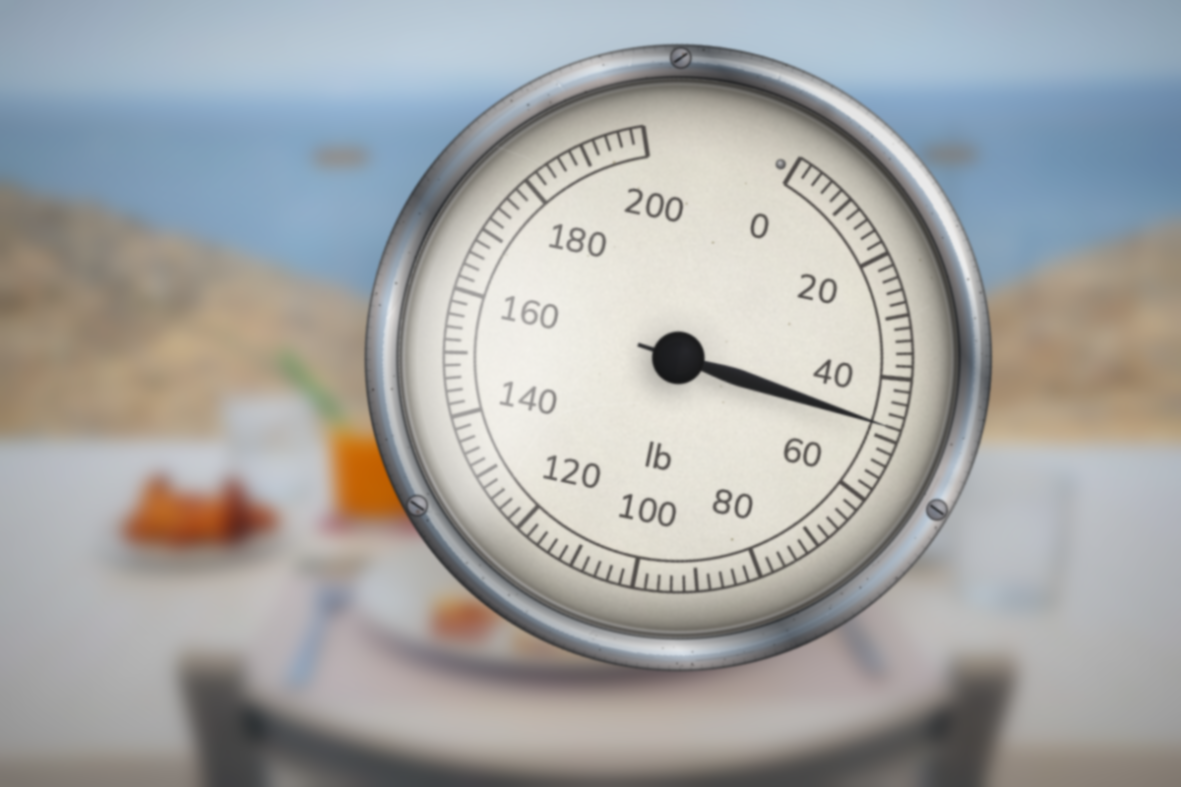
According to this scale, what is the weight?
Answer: 48 lb
